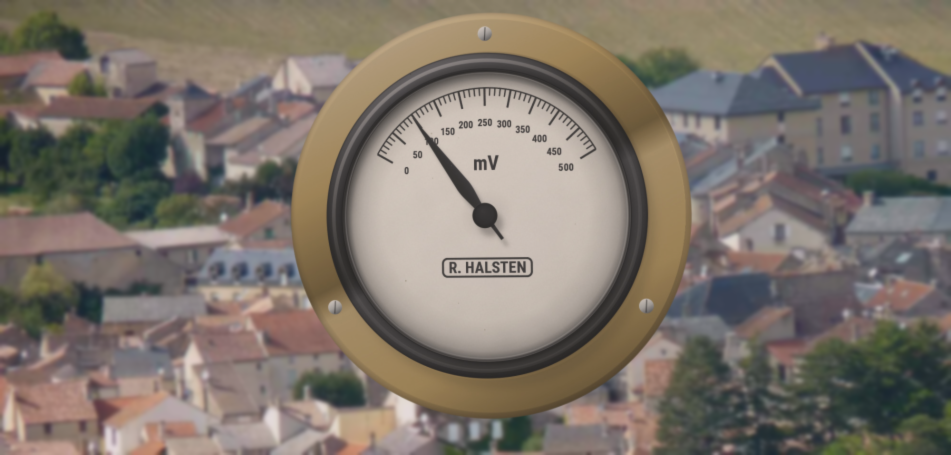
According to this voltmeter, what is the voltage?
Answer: 100 mV
